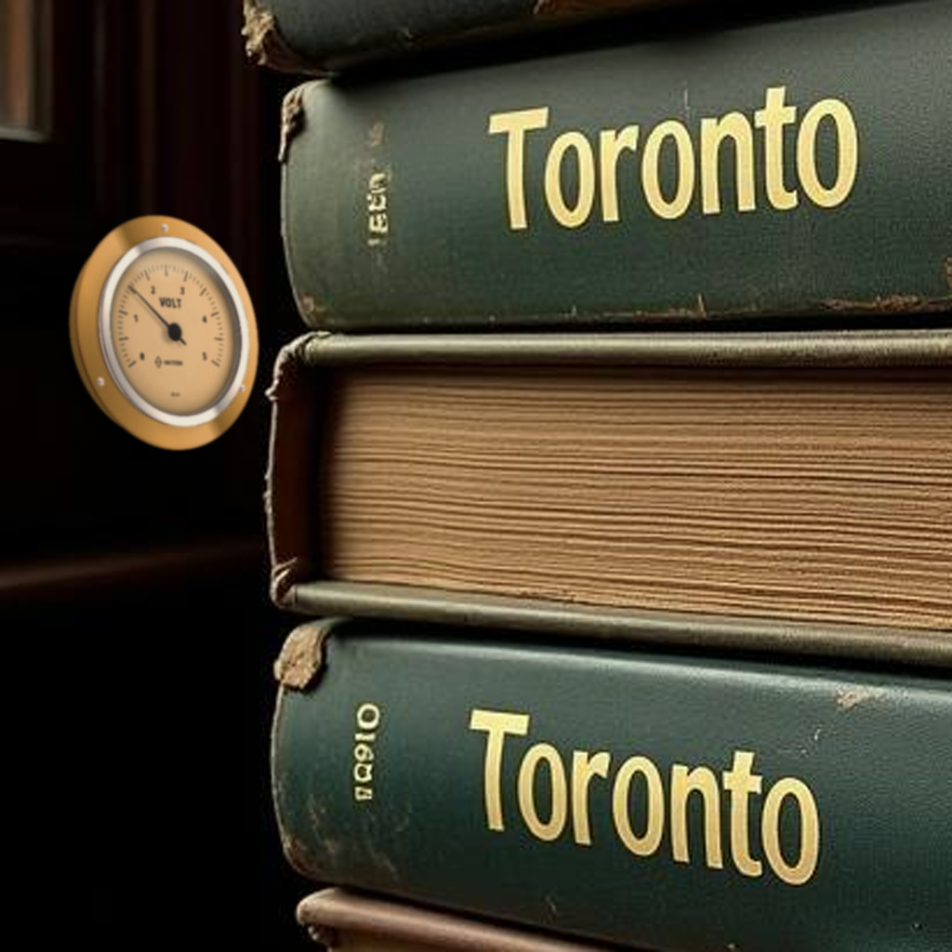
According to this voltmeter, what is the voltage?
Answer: 1.5 V
